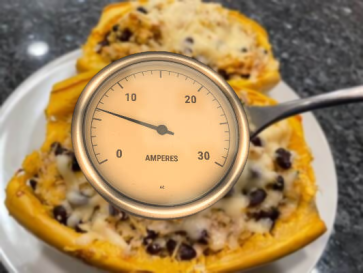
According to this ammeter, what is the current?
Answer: 6 A
